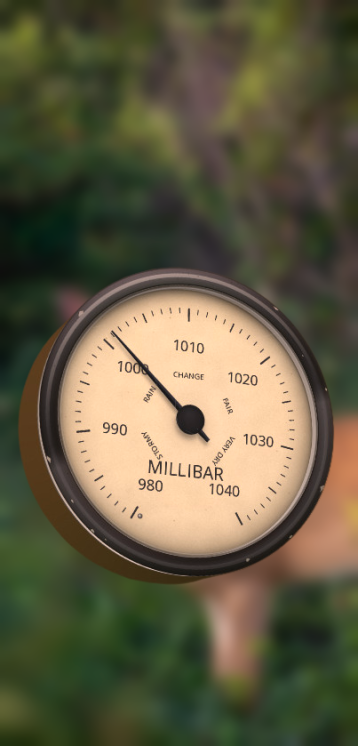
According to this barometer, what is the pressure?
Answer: 1001 mbar
